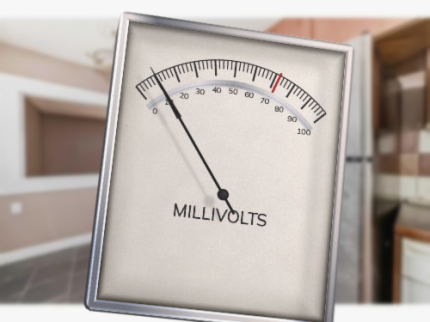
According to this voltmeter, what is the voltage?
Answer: 10 mV
